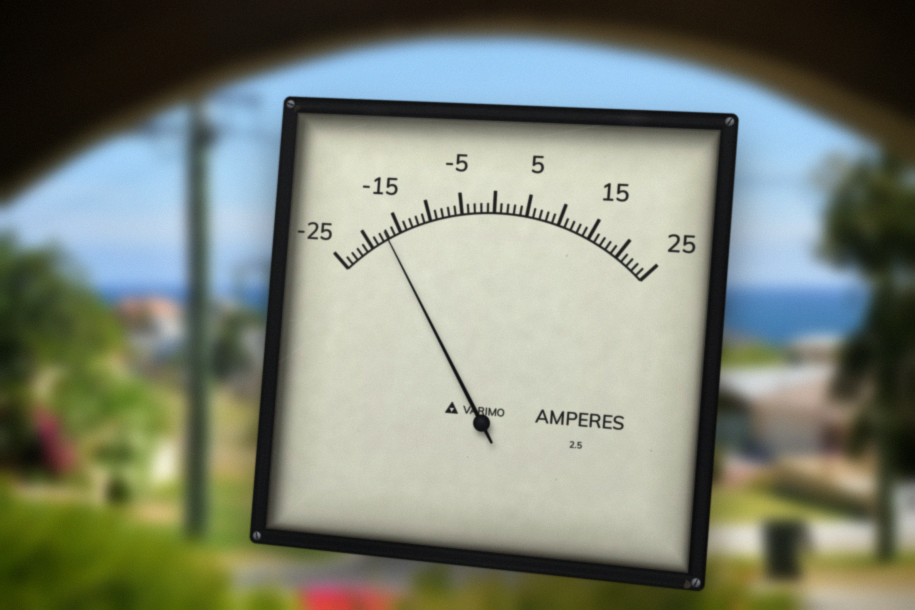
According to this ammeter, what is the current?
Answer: -17 A
